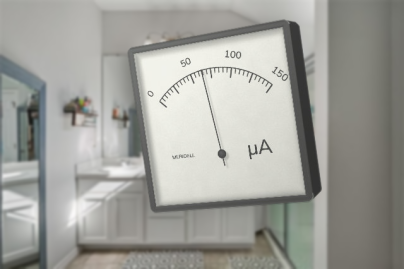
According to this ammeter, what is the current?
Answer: 65 µA
